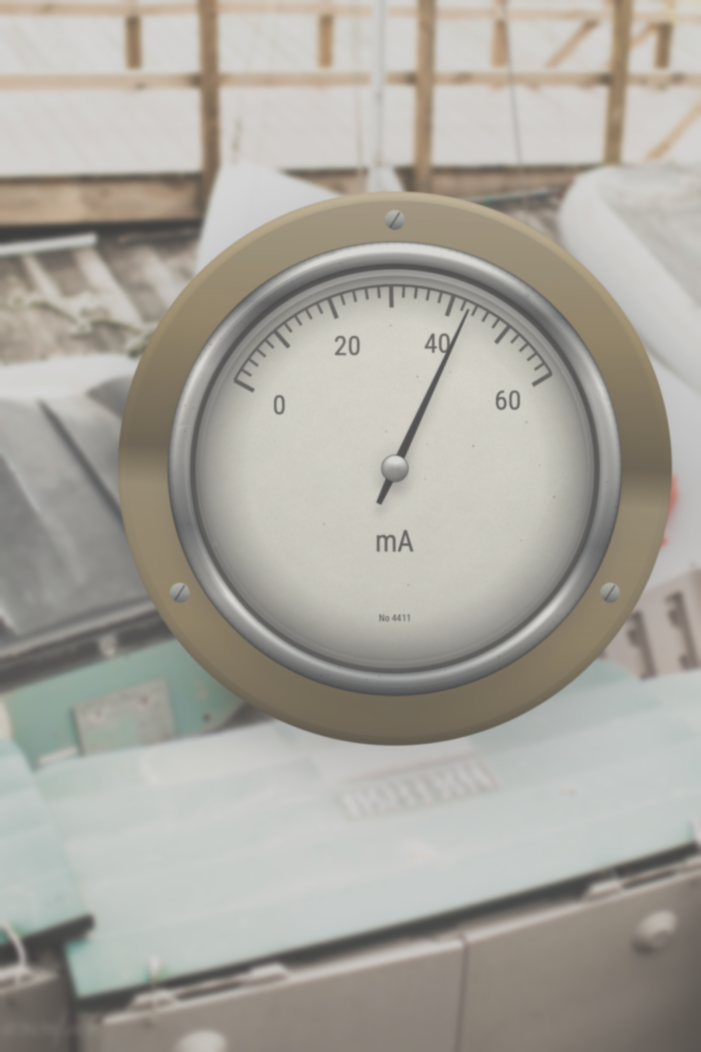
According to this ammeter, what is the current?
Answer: 43 mA
